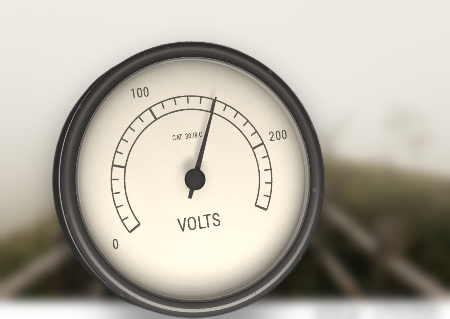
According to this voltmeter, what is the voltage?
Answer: 150 V
